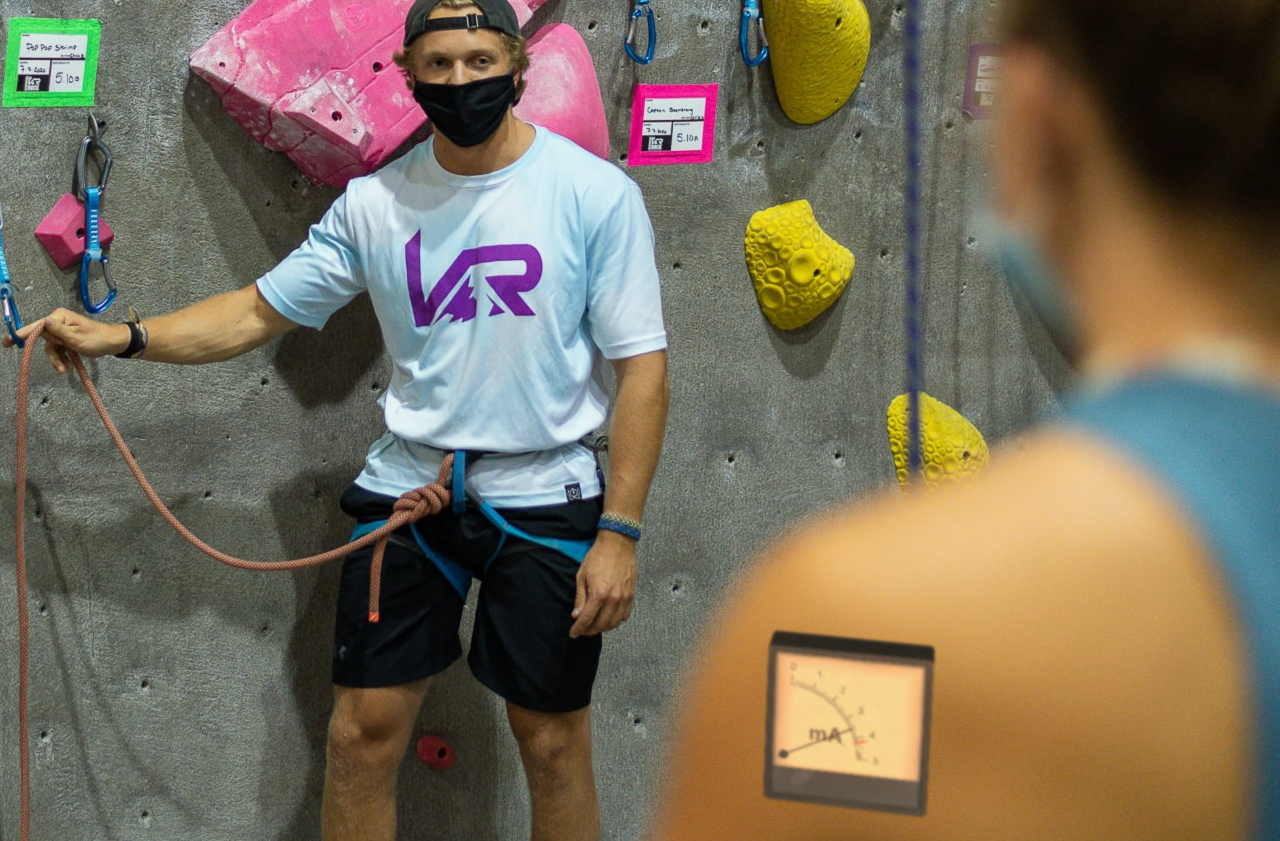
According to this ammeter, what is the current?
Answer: 3.5 mA
